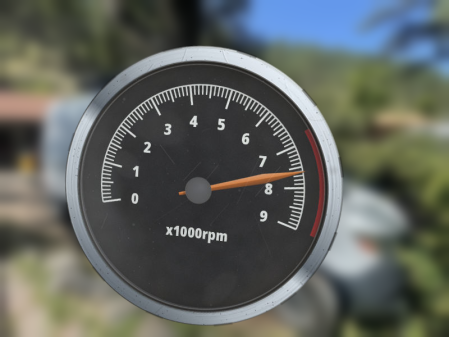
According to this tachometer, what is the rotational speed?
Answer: 7600 rpm
